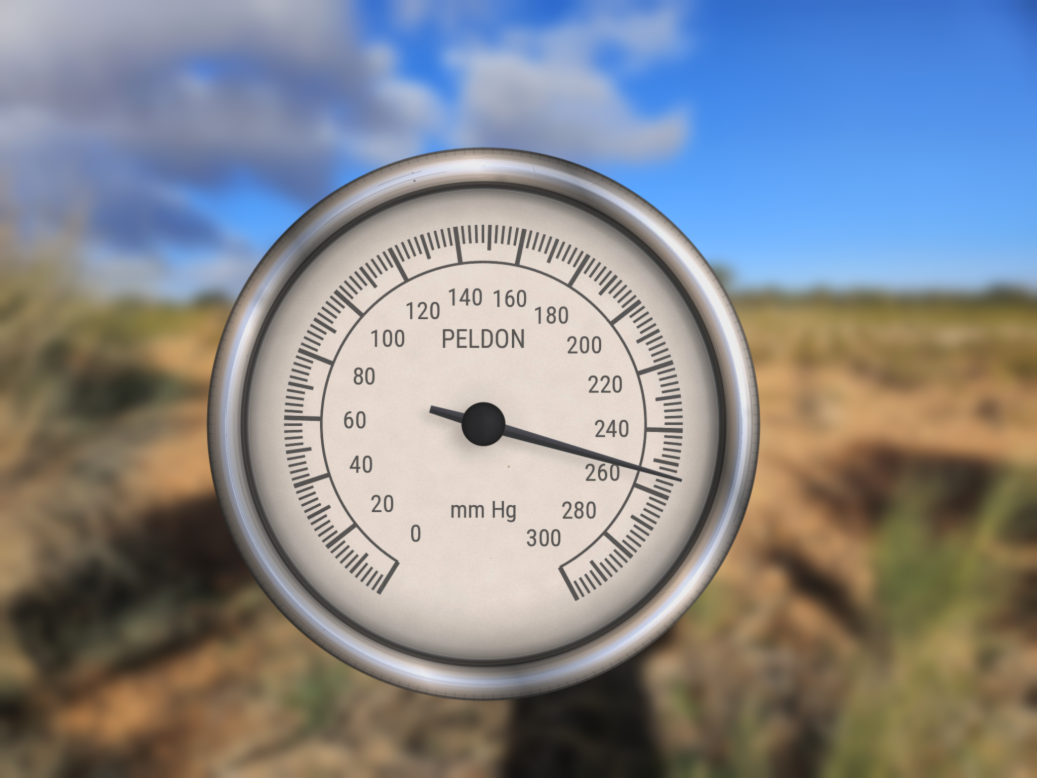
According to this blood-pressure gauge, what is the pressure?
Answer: 254 mmHg
